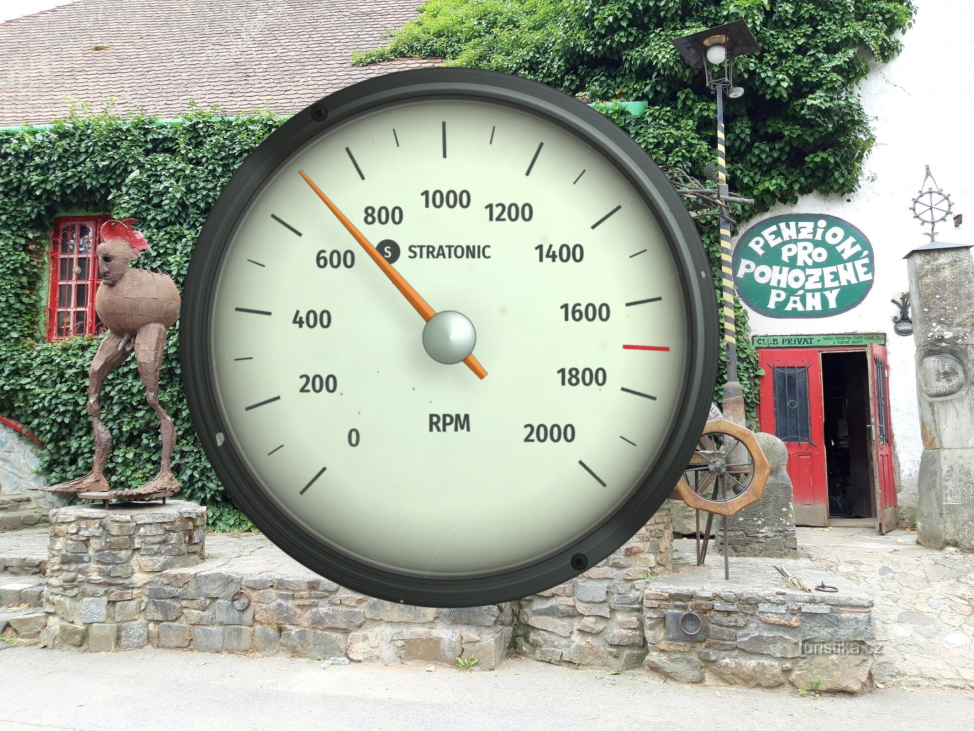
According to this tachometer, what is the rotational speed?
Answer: 700 rpm
